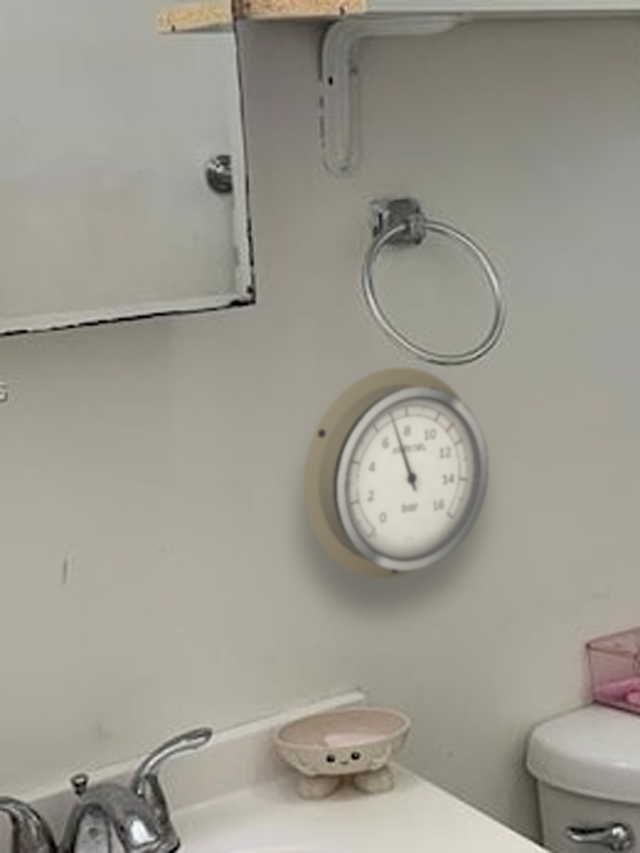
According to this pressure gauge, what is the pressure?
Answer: 7 bar
